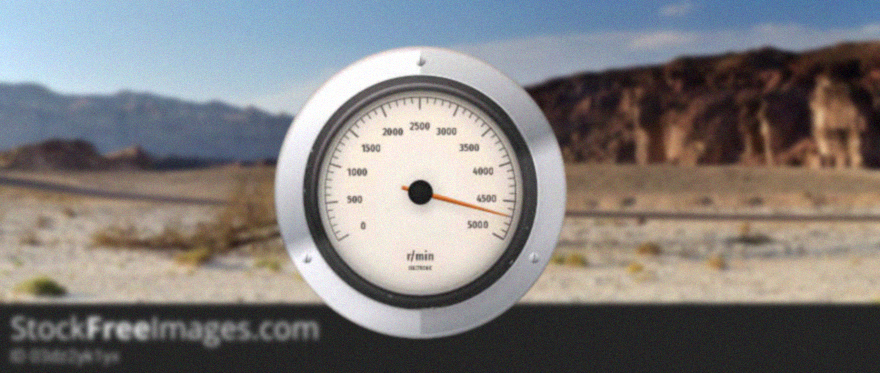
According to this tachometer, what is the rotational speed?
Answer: 4700 rpm
